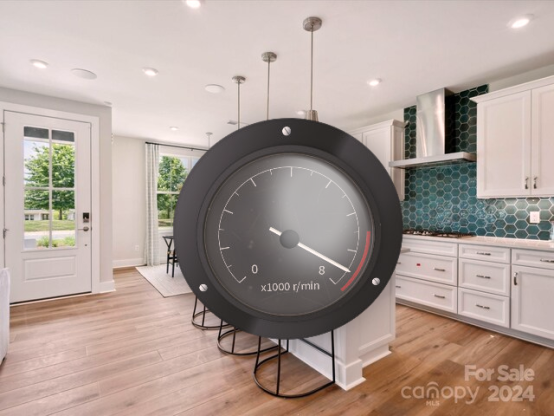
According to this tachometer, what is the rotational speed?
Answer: 7500 rpm
